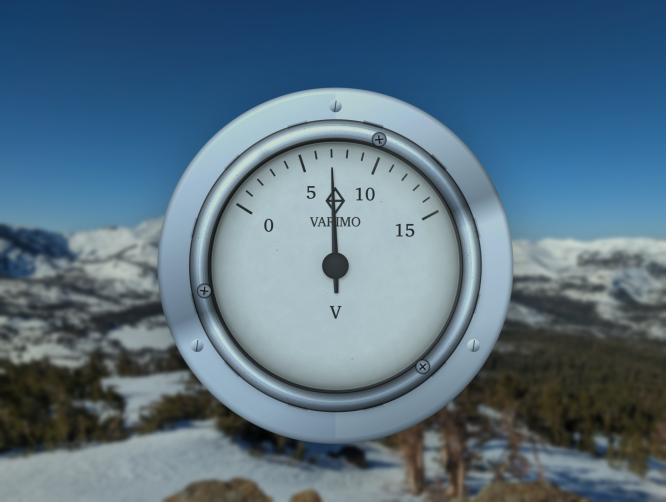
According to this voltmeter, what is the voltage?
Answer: 7 V
